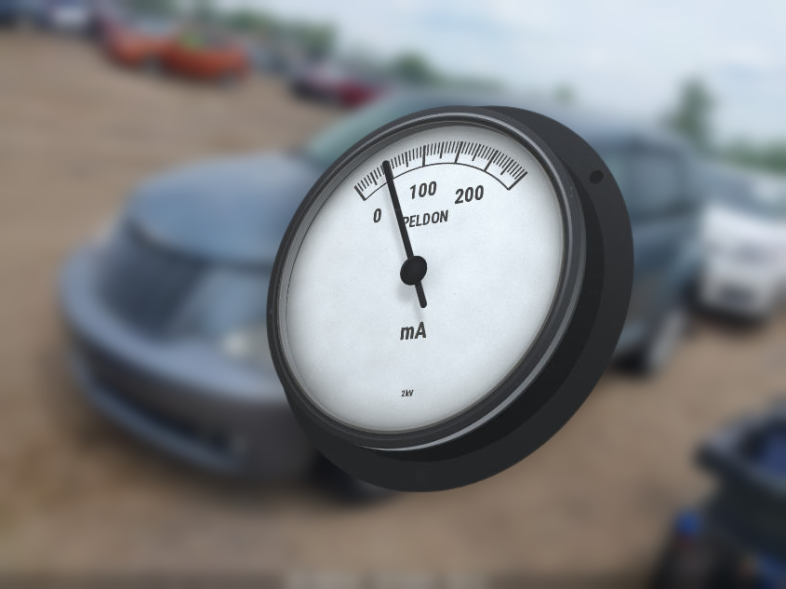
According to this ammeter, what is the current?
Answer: 50 mA
